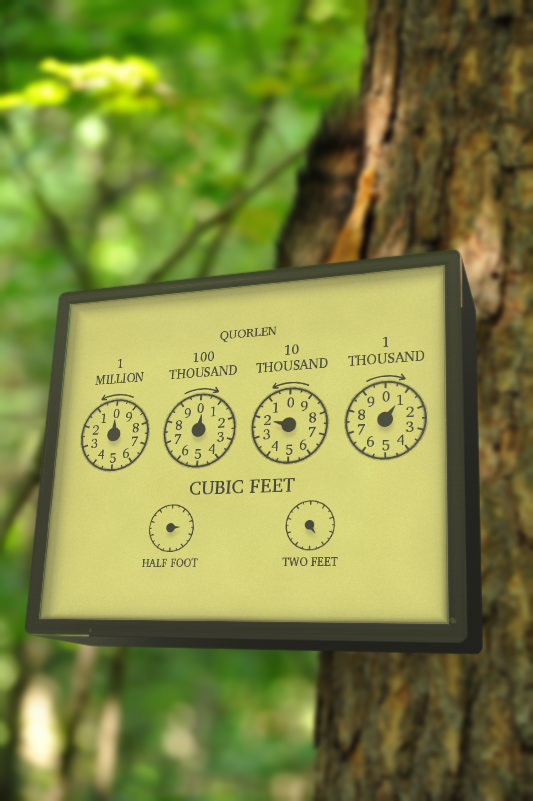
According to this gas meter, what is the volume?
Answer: 2100 ft³
